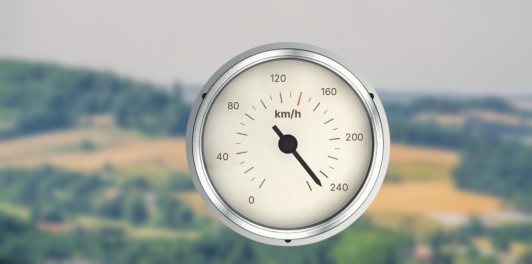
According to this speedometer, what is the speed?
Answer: 250 km/h
